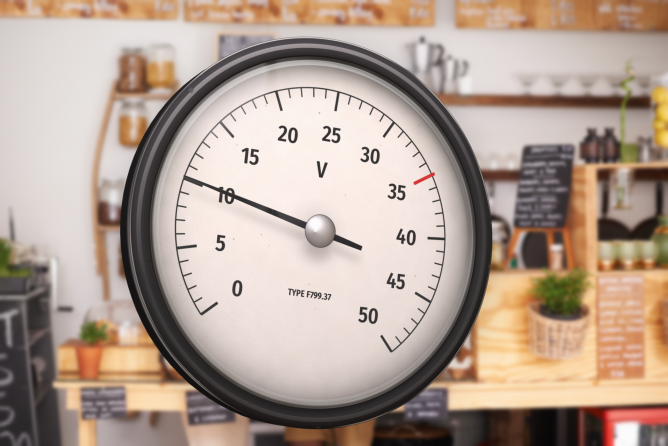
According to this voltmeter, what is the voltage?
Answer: 10 V
